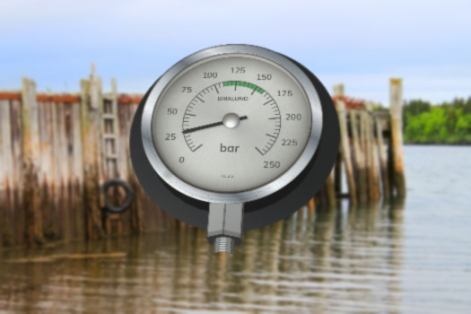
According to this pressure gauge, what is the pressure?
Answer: 25 bar
